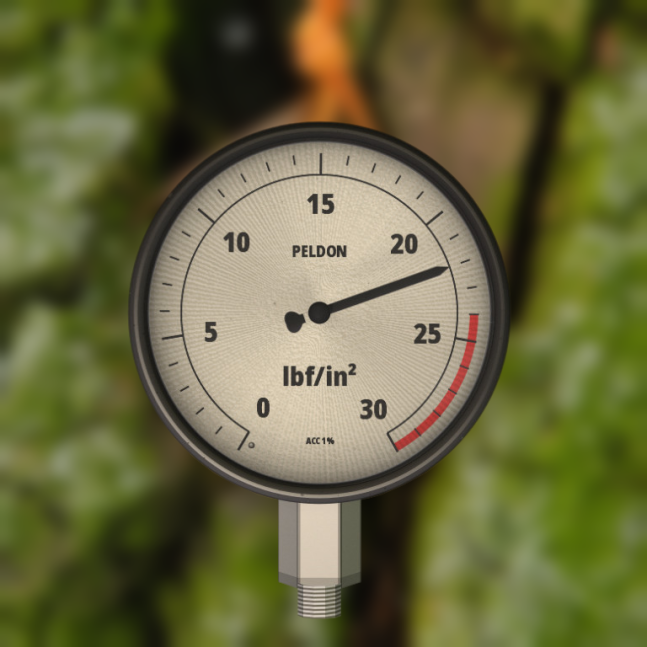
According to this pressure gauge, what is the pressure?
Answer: 22 psi
